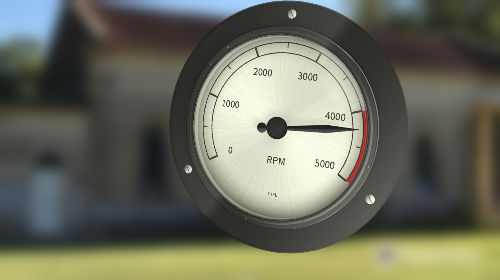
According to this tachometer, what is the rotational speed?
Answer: 4250 rpm
